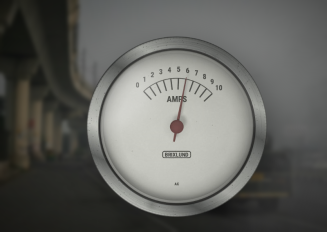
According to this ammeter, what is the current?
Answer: 6 A
